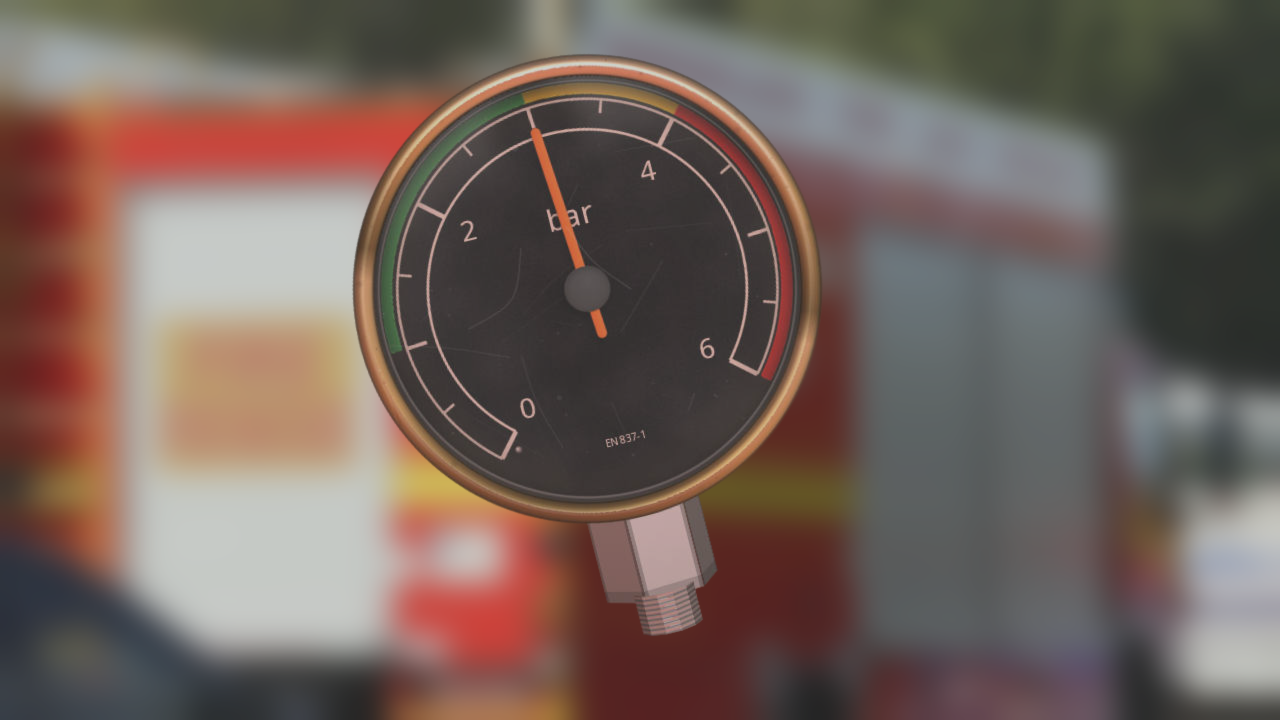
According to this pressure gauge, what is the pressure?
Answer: 3 bar
